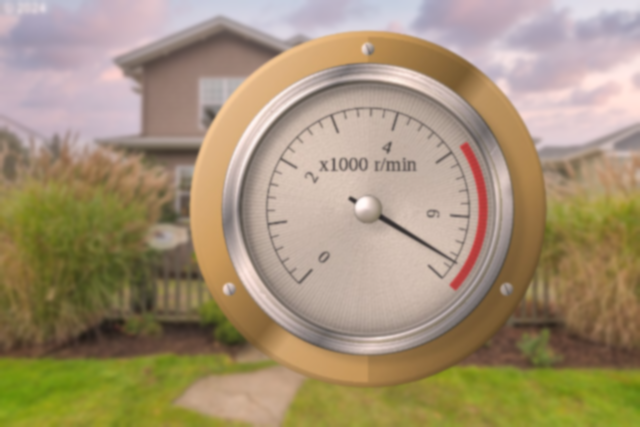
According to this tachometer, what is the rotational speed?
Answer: 6700 rpm
